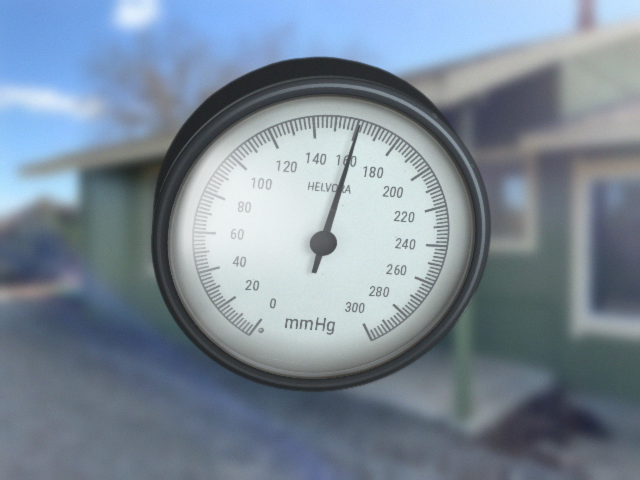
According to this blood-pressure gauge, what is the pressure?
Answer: 160 mmHg
